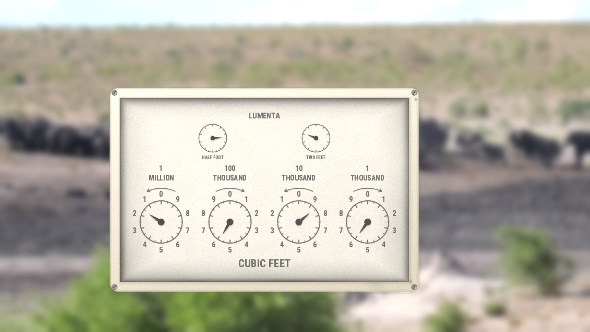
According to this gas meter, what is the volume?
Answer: 158600 ft³
